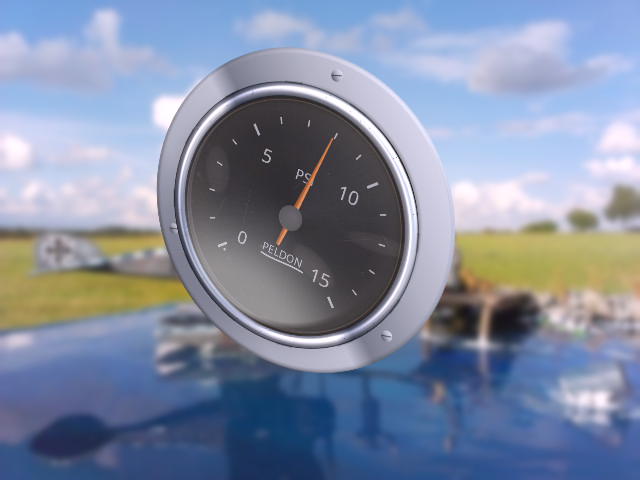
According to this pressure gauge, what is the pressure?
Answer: 8 psi
